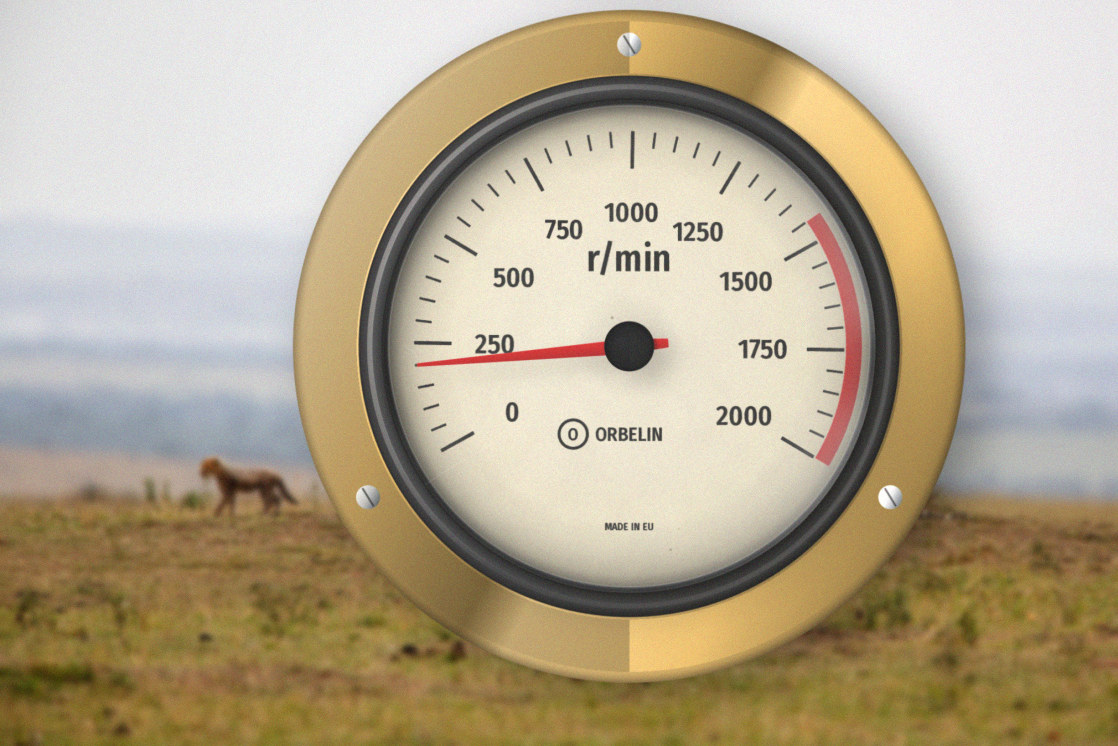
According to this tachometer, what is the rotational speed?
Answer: 200 rpm
